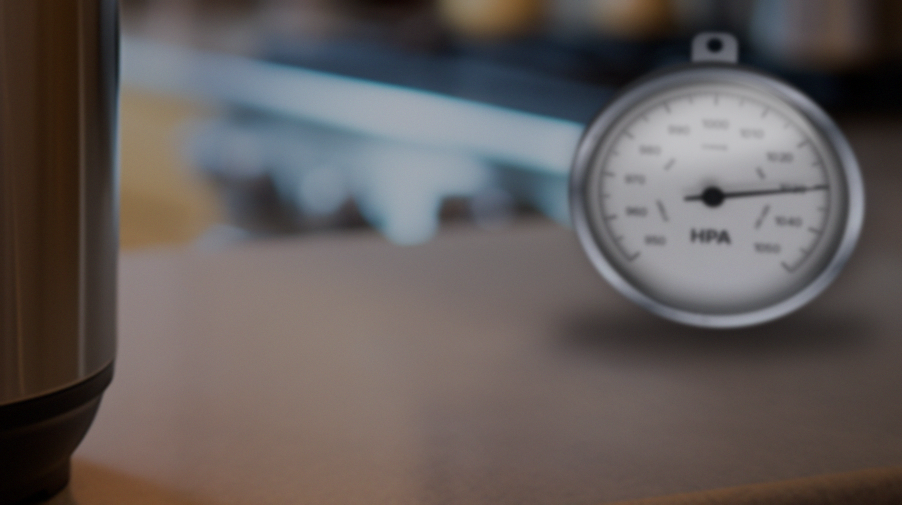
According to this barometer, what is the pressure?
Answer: 1030 hPa
